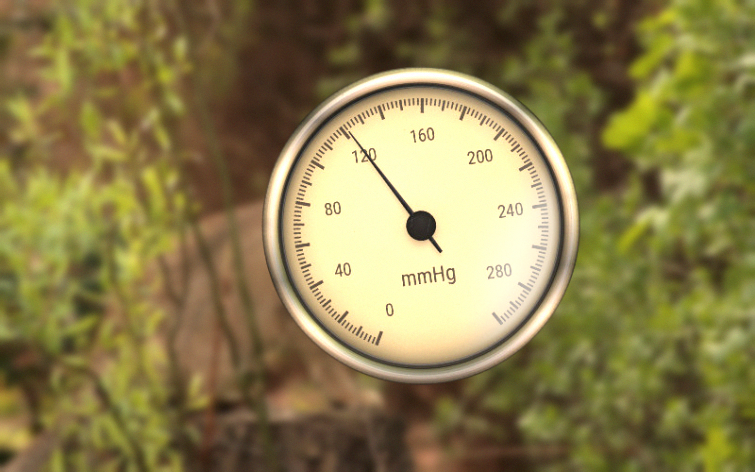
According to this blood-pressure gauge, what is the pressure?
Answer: 122 mmHg
